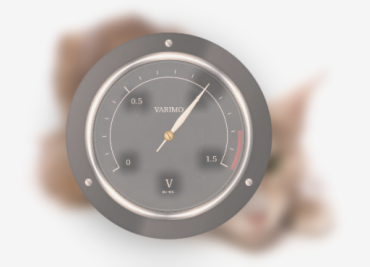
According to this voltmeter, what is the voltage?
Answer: 1 V
